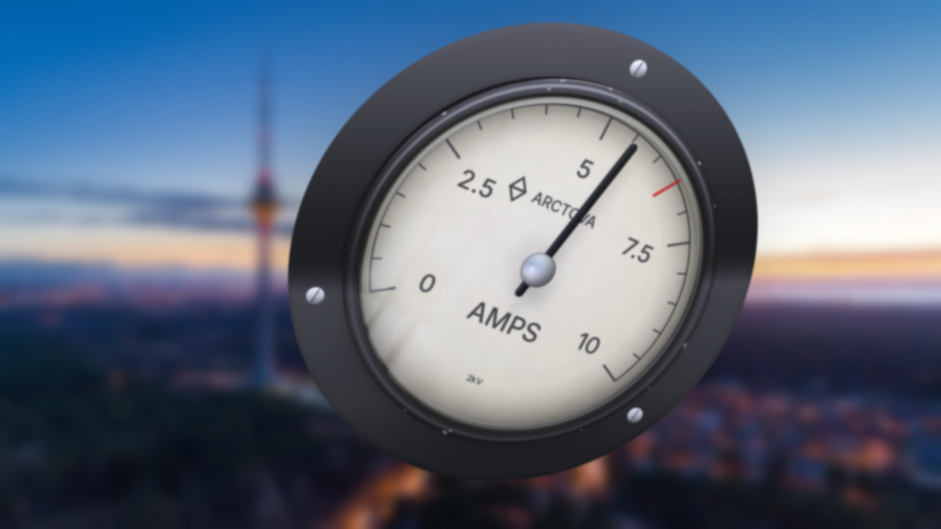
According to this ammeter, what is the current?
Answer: 5.5 A
